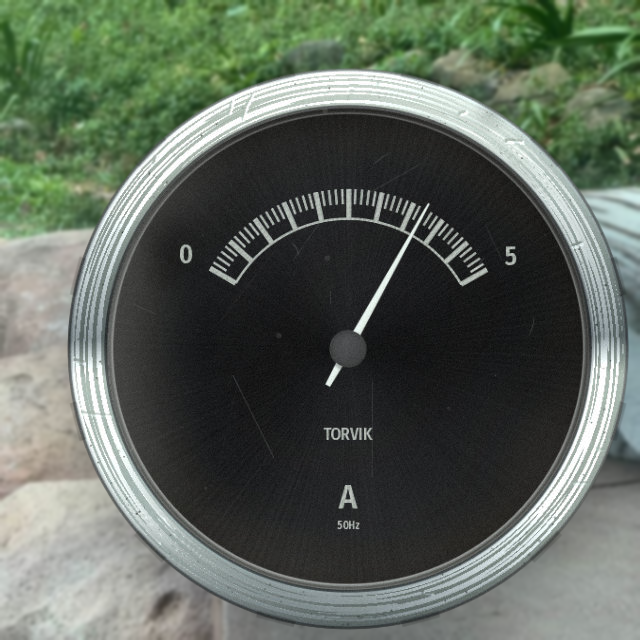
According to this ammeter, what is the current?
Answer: 3.7 A
